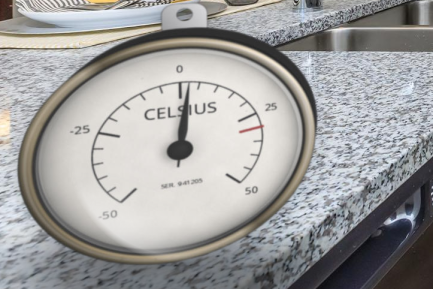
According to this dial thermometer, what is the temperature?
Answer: 2.5 °C
